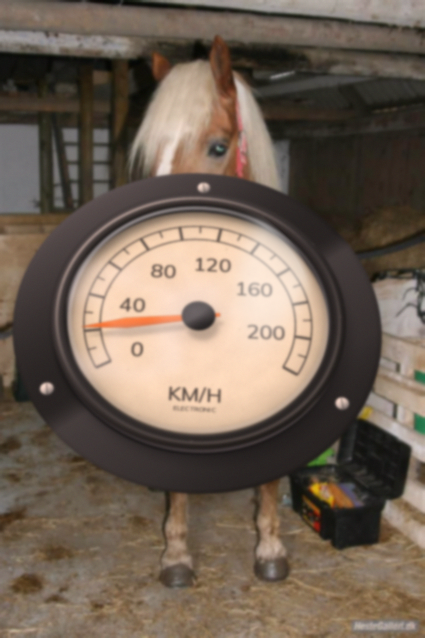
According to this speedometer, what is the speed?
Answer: 20 km/h
